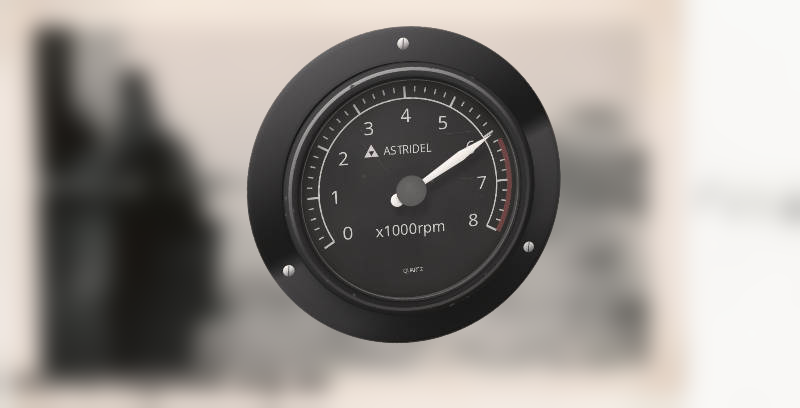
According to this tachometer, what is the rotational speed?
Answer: 6000 rpm
